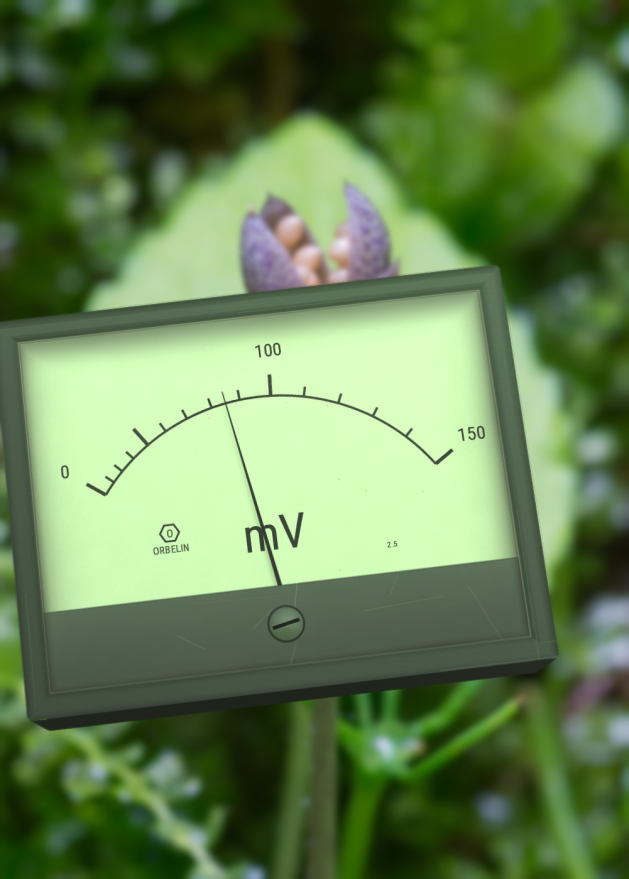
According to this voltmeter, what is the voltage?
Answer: 85 mV
